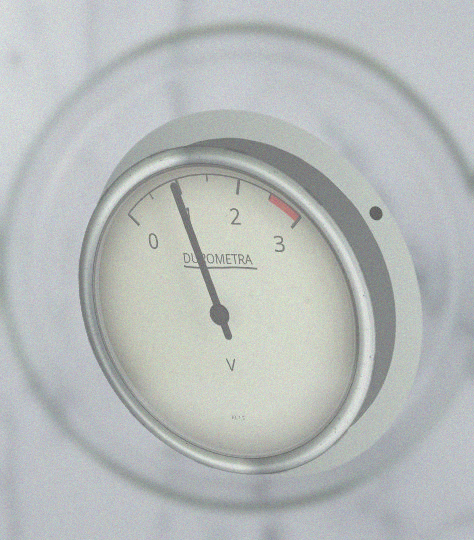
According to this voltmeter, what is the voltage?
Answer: 1 V
